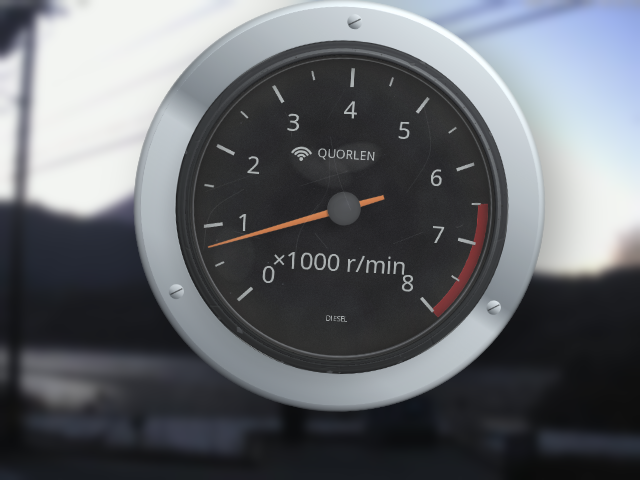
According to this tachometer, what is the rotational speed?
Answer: 750 rpm
